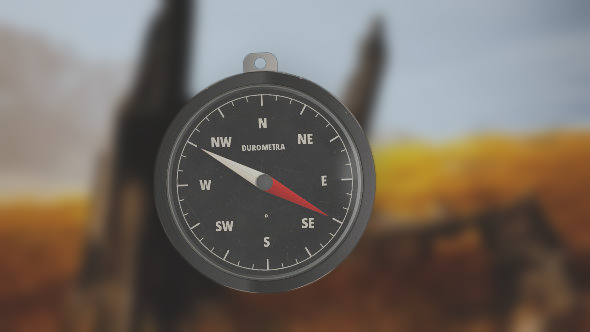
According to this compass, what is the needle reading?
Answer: 120 °
